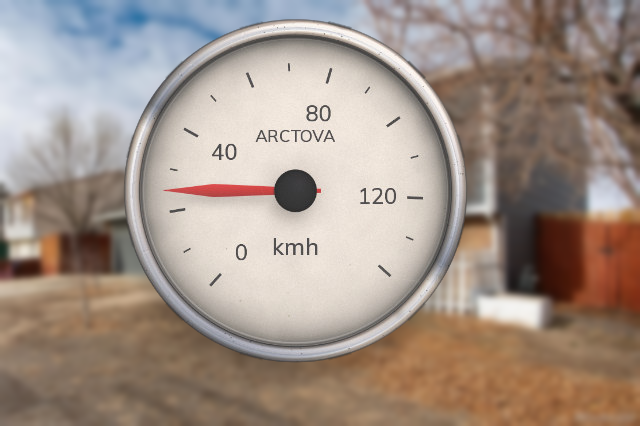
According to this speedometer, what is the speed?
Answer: 25 km/h
